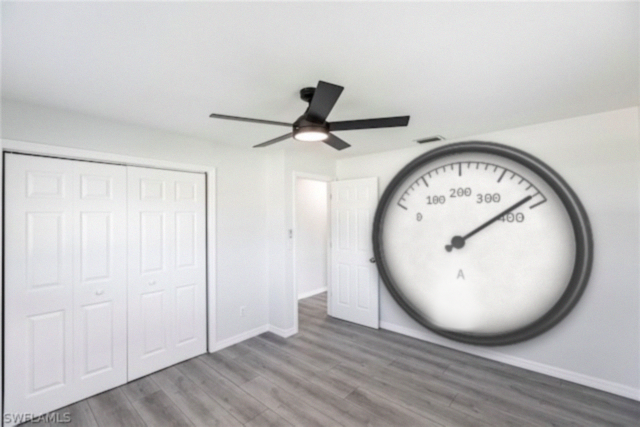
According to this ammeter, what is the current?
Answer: 380 A
